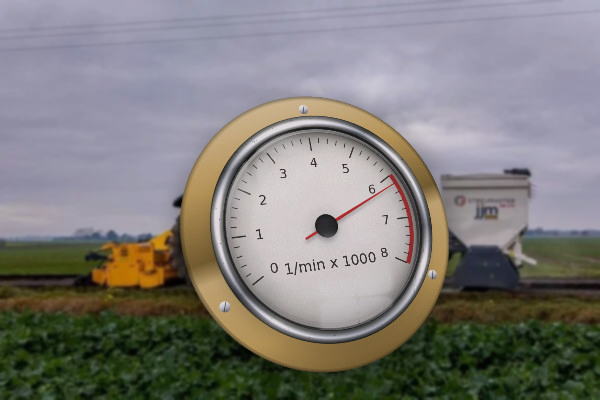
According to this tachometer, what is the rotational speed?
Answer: 6200 rpm
